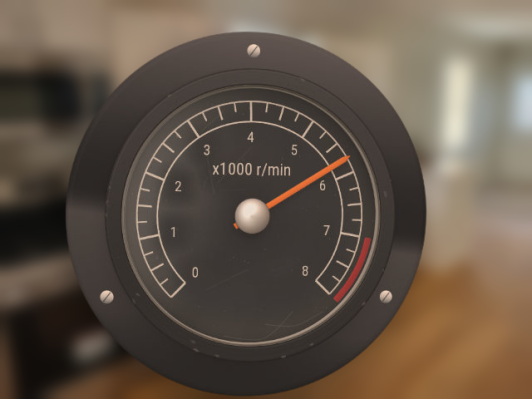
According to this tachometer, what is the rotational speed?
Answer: 5750 rpm
